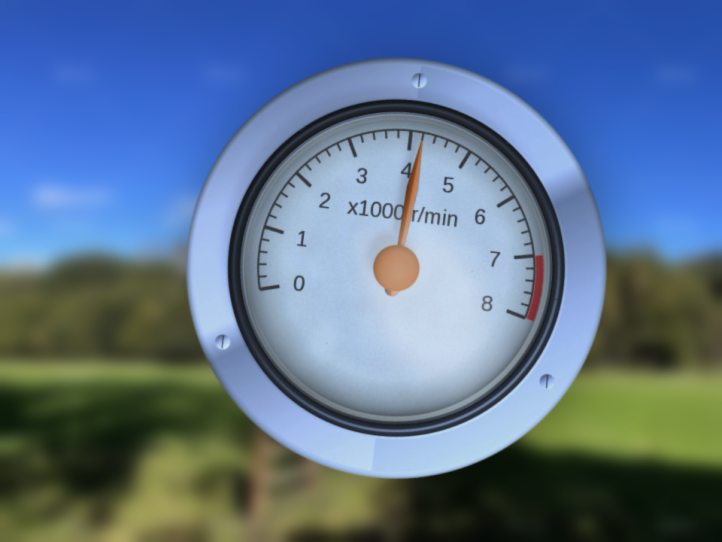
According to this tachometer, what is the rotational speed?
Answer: 4200 rpm
